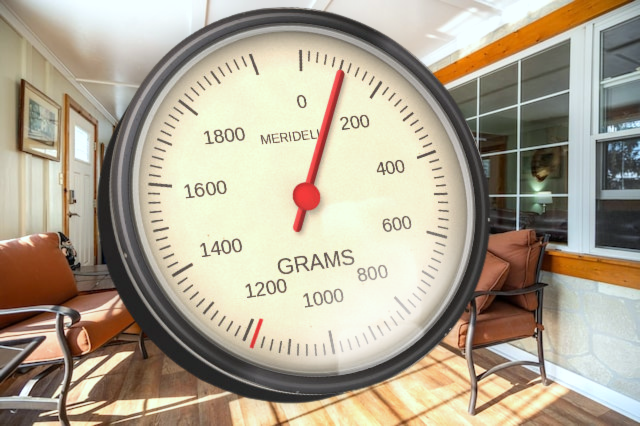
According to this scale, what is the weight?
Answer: 100 g
